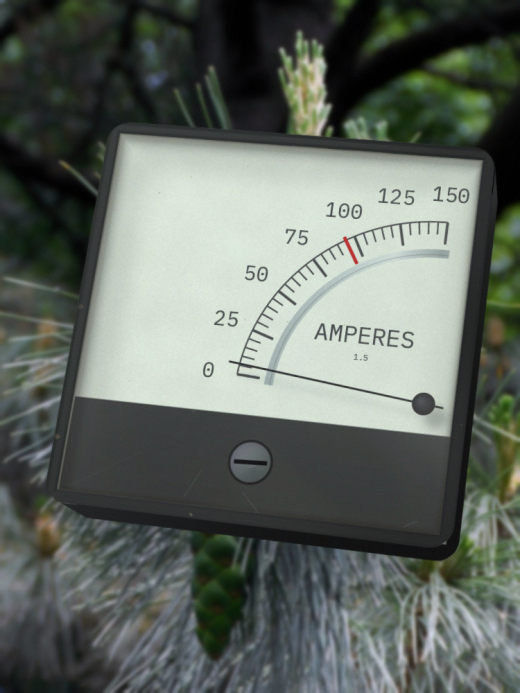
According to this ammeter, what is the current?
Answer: 5 A
